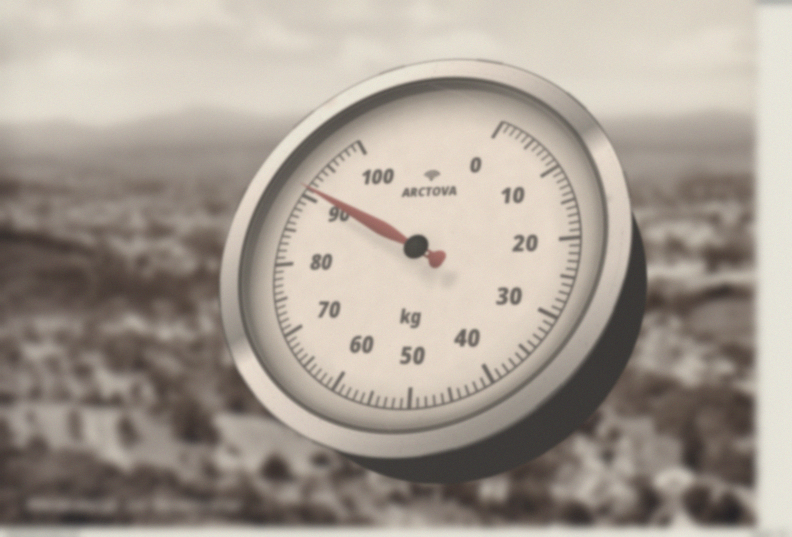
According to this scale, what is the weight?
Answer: 91 kg
